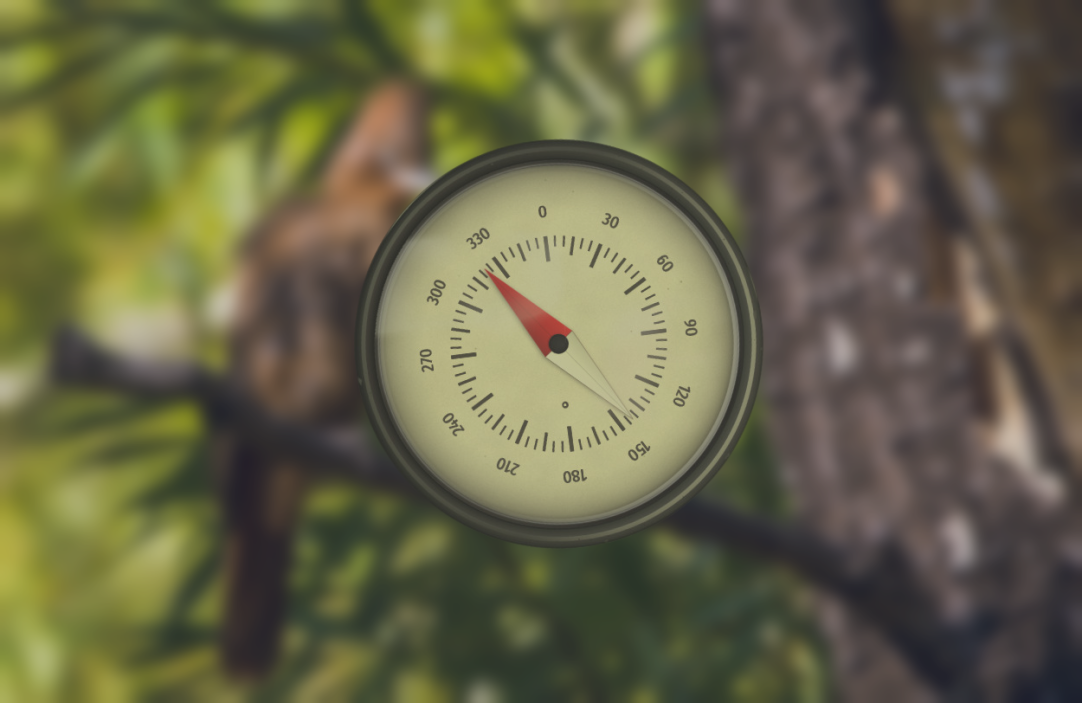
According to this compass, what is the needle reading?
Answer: 322.5 °
